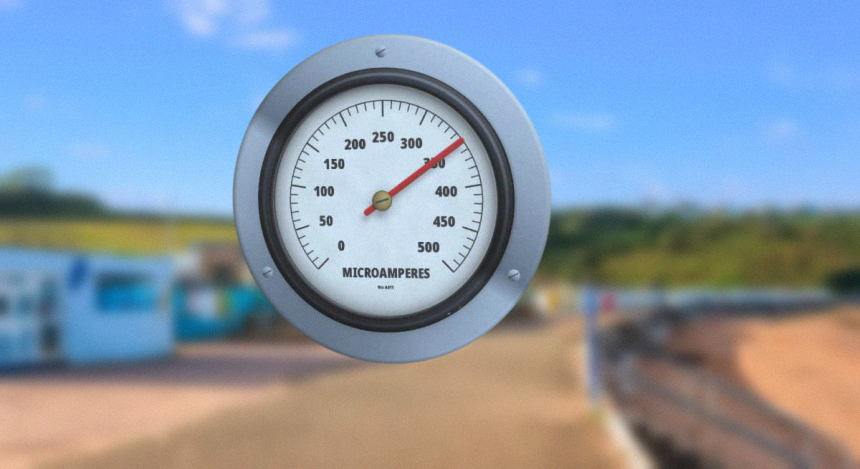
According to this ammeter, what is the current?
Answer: 350 µA
